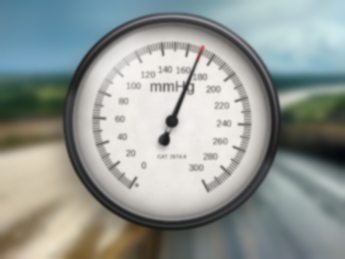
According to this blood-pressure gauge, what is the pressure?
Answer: 170 mmHg
